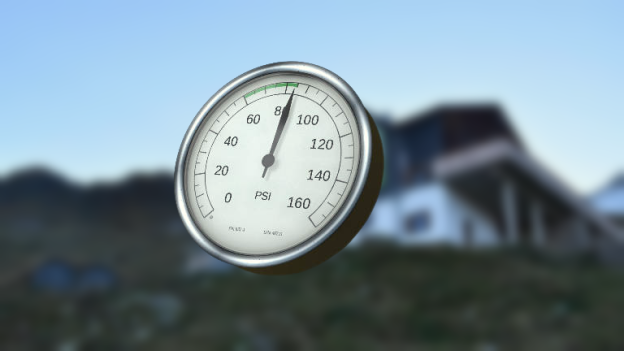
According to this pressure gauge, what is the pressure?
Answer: 85 psi
